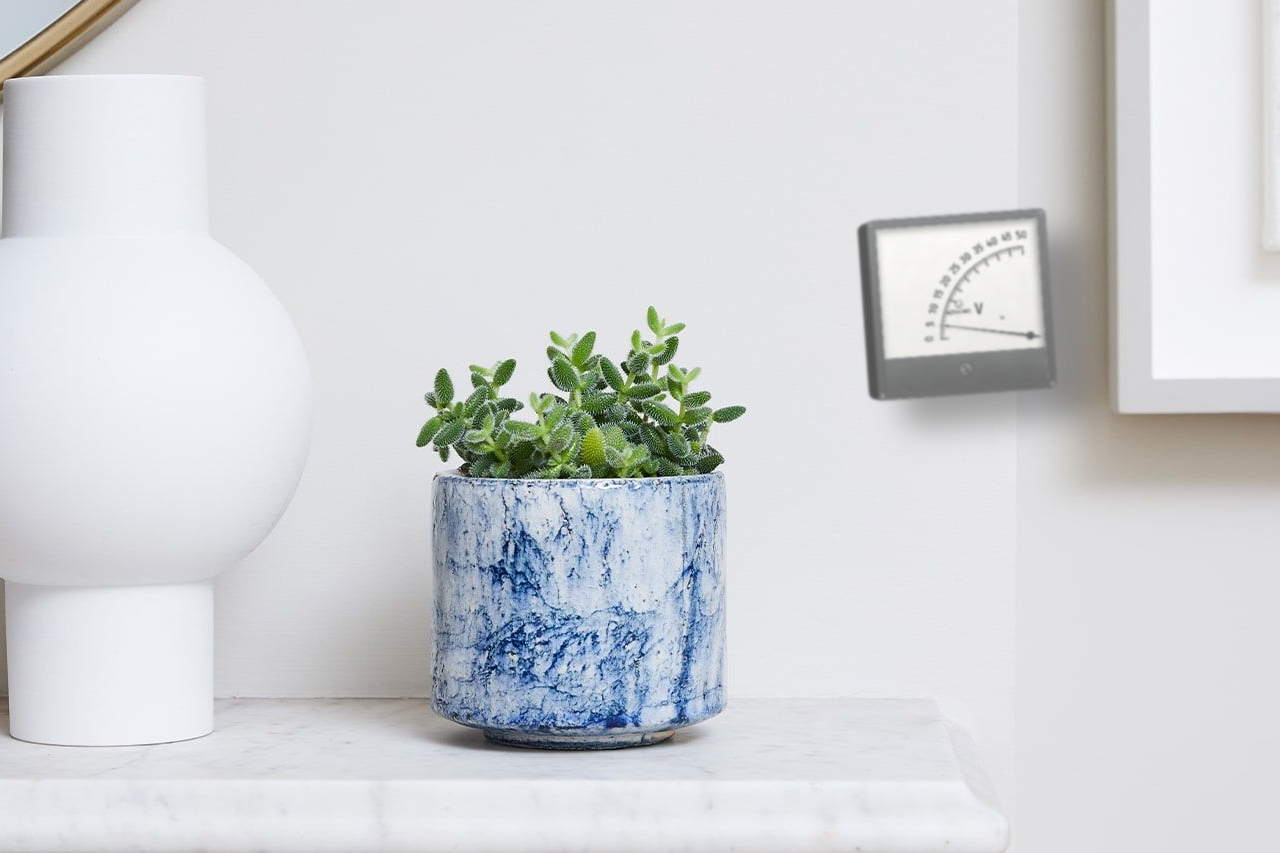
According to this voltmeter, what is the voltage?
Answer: 5 V
